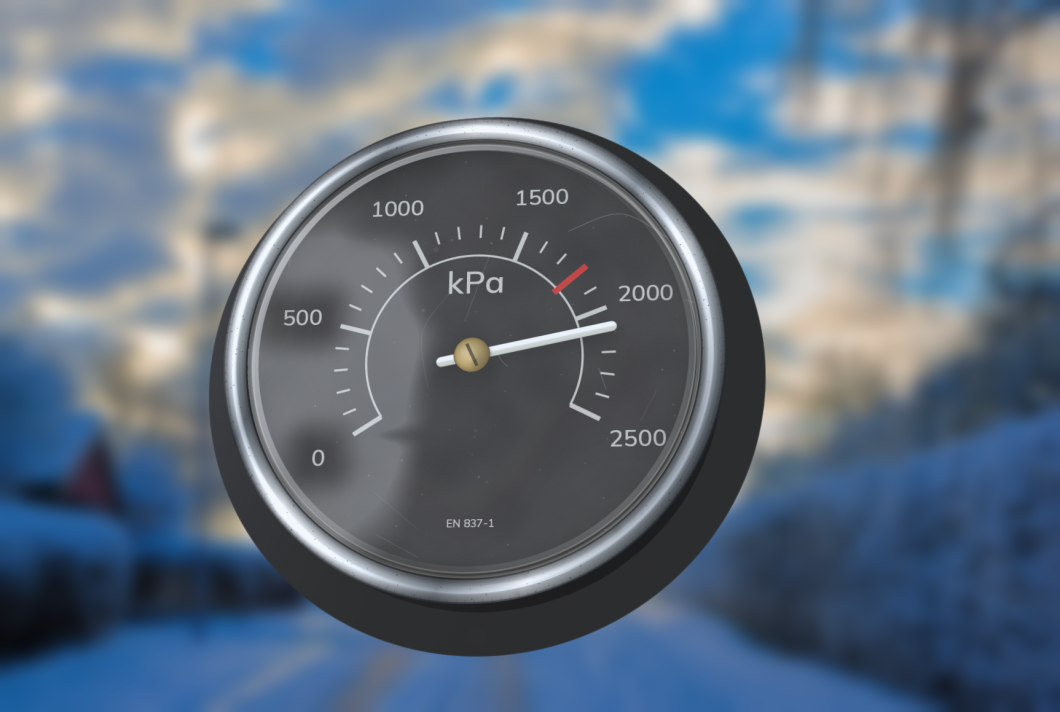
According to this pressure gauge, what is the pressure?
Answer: 2100 kPa
